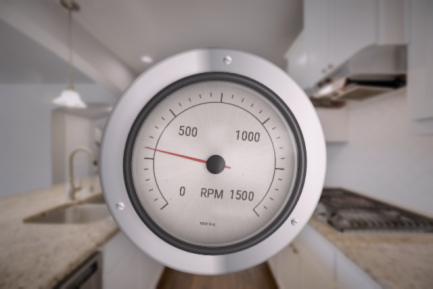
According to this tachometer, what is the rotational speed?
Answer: 300 rpm
